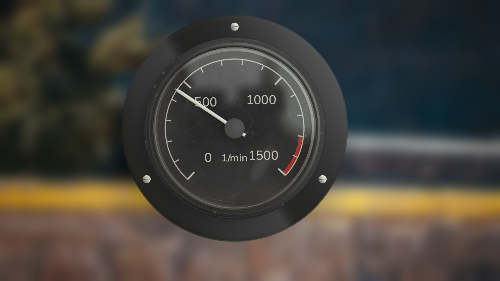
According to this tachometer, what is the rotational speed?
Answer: 450 rpm
